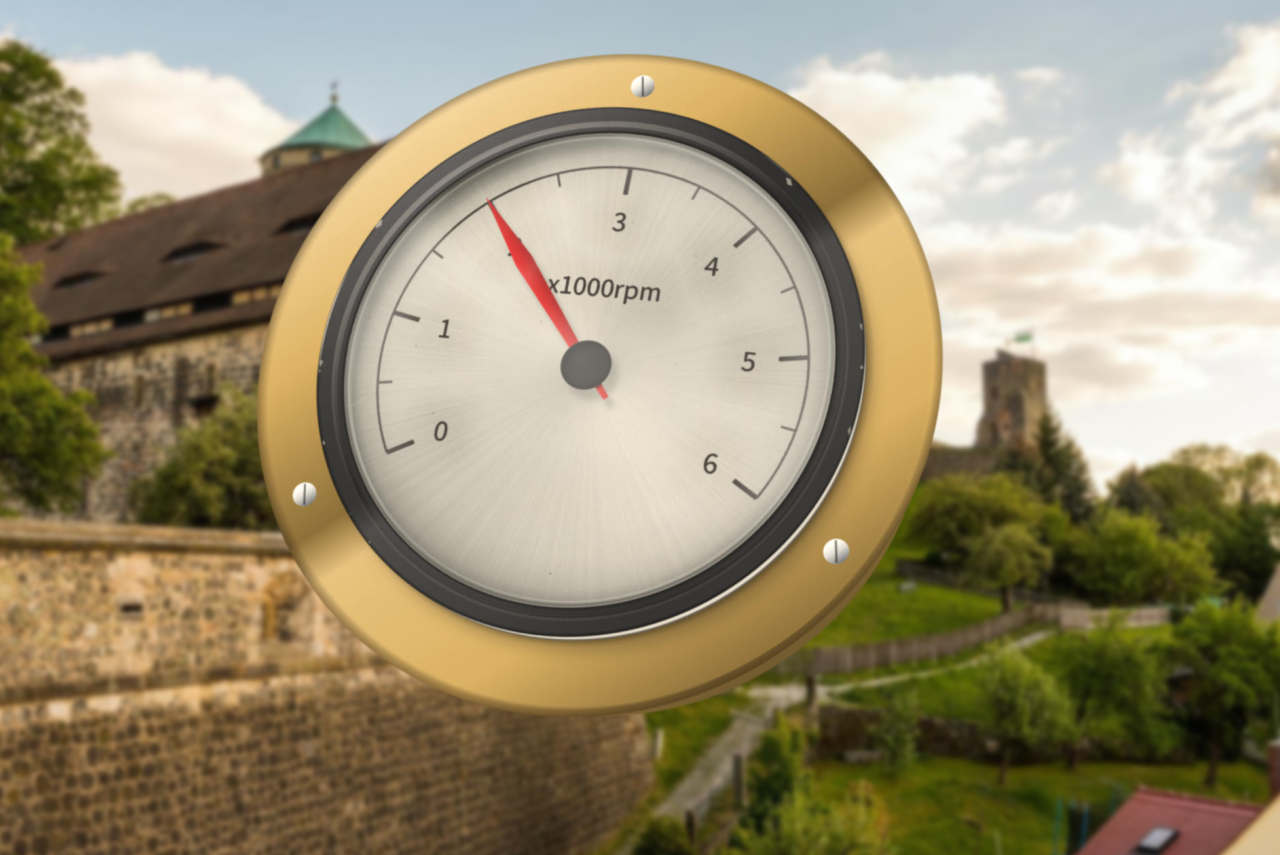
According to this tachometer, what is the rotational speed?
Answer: 2000 rpm
